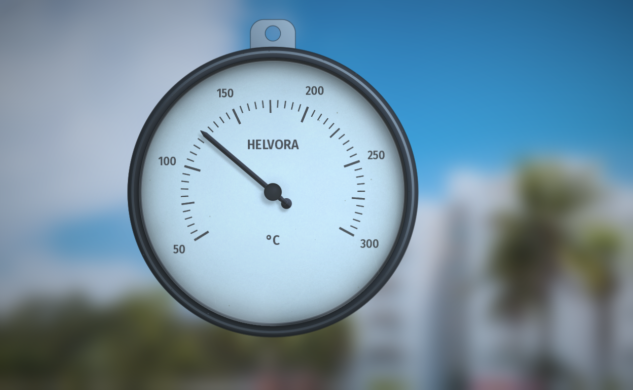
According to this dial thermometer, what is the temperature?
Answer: 125 °C
